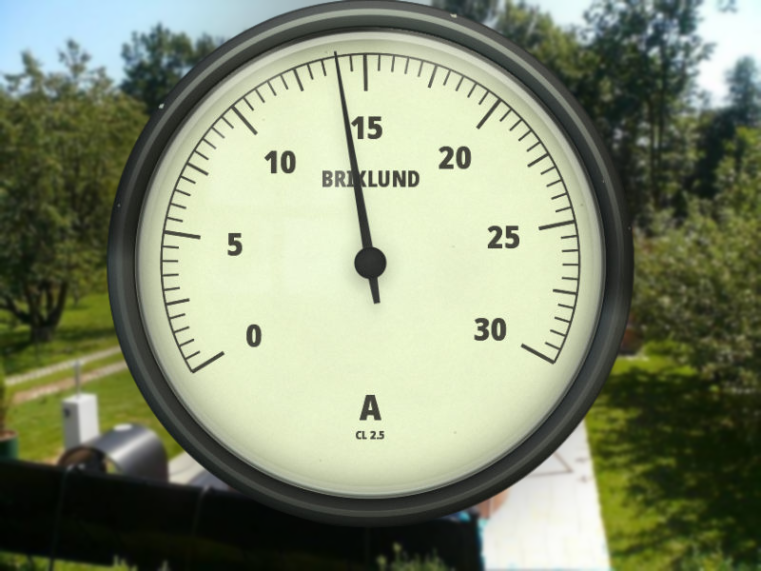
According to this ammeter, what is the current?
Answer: 14 A
